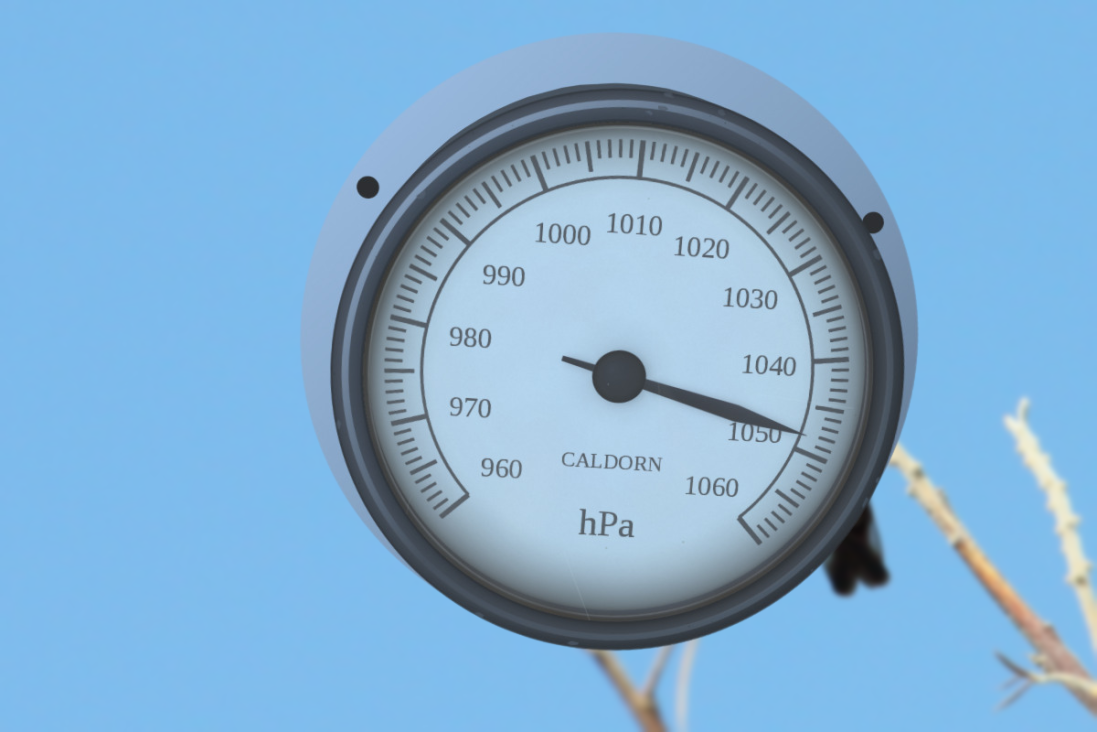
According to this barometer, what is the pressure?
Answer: 1048 hPa
